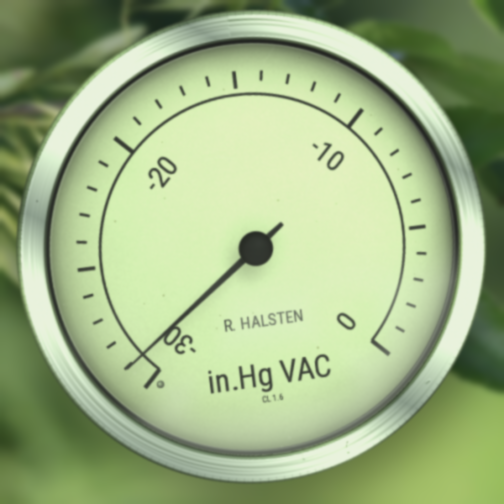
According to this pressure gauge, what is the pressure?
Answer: -29 inHg
